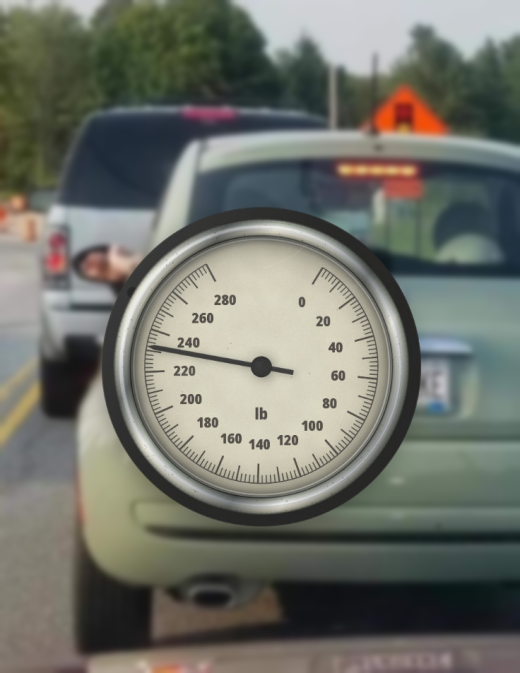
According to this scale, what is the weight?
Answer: 232 lb
